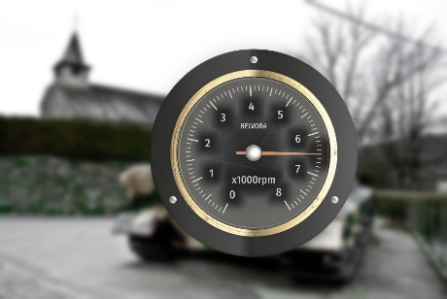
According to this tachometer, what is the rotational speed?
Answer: 6500 rpm
